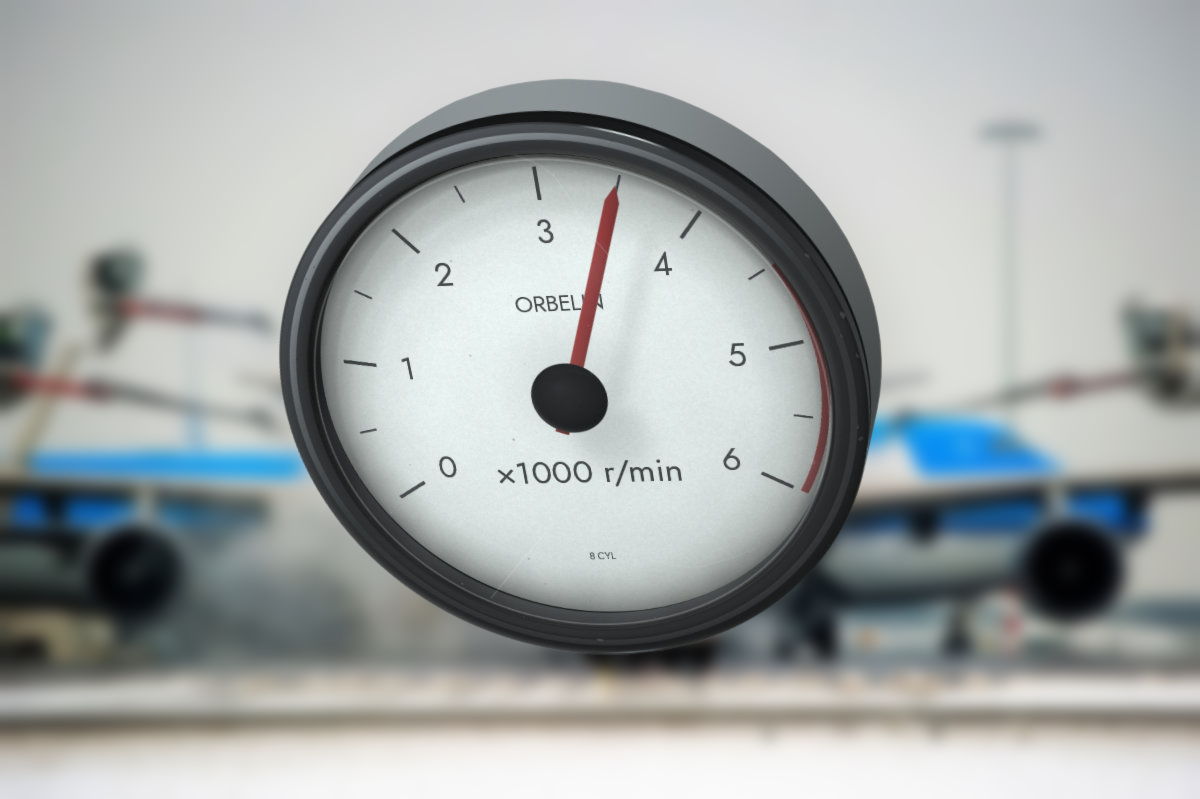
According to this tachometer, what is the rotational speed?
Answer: 3500 rpm
